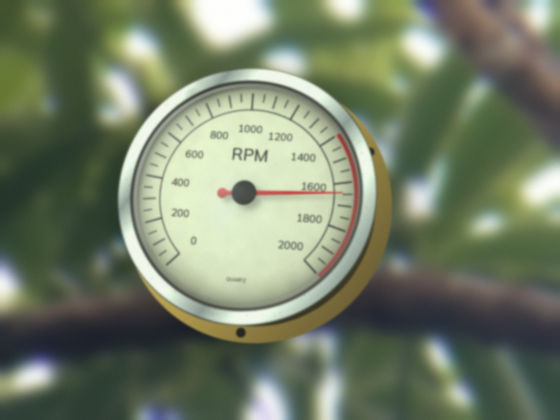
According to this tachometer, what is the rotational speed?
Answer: 1650 rpm
